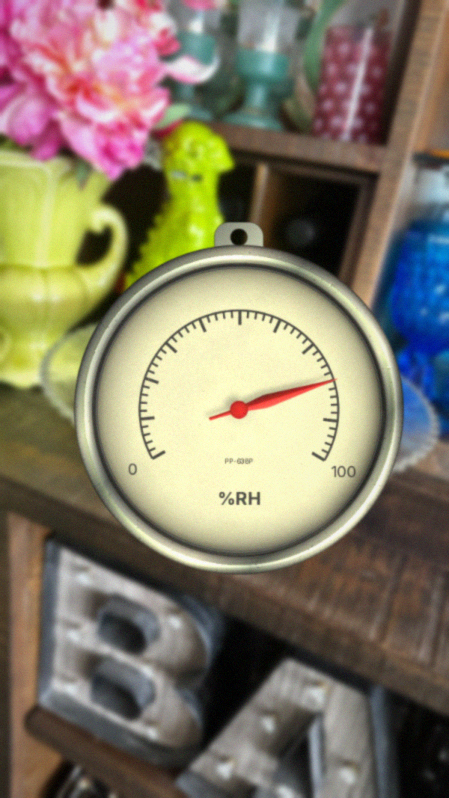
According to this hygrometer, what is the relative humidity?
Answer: 80 %
